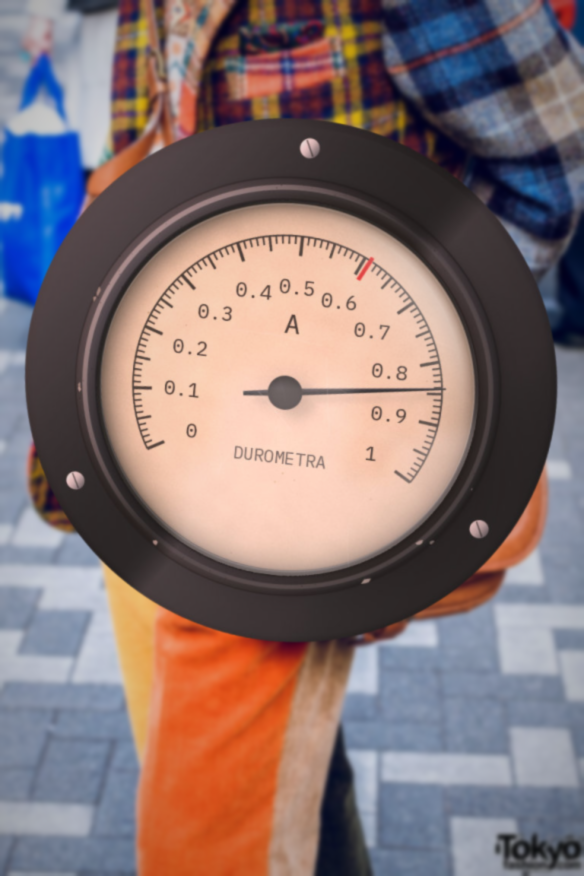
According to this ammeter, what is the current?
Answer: 0.84 A
